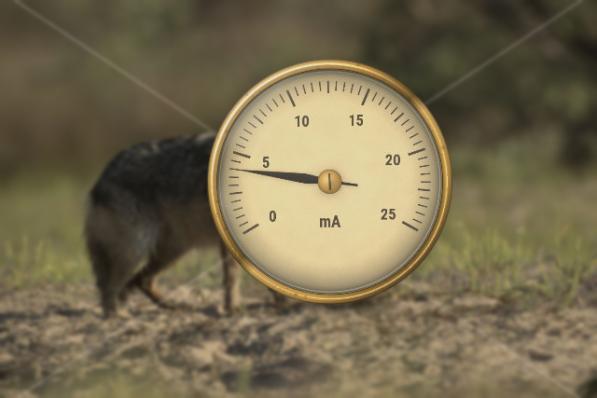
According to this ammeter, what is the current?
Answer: 4 mA
